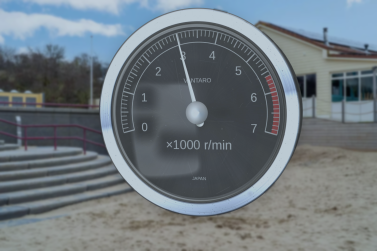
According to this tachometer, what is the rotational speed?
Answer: 3000 rpm
